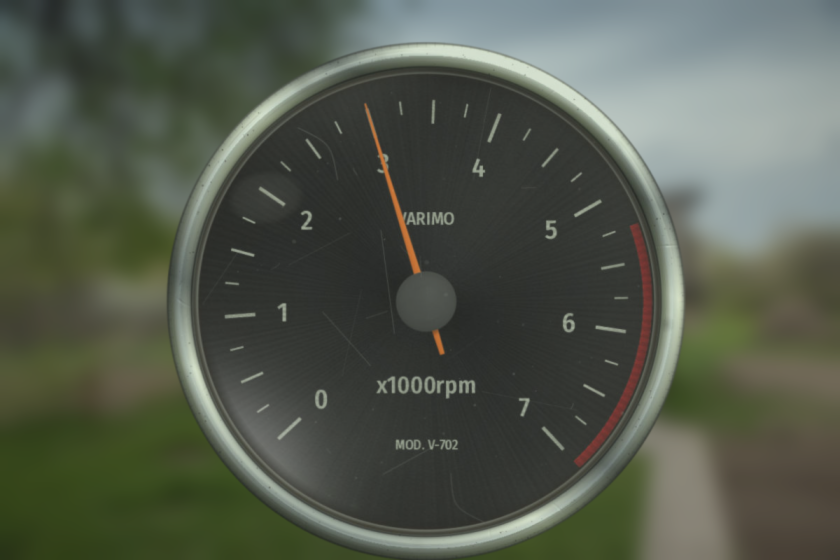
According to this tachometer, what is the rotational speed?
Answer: 3000 rpm
